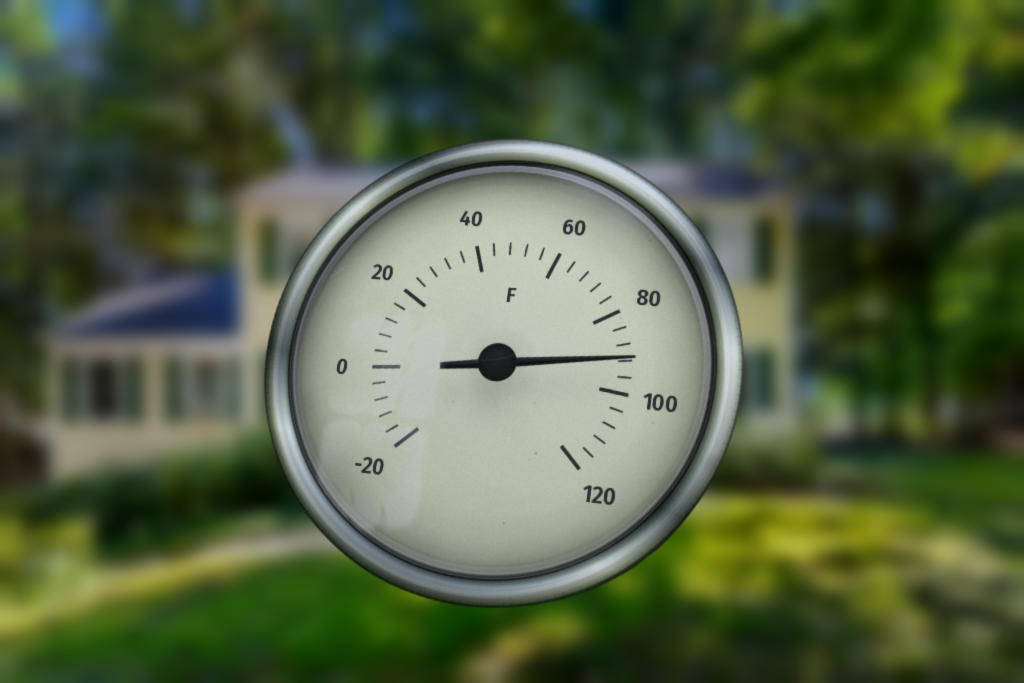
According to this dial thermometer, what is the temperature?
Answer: 92 °F
